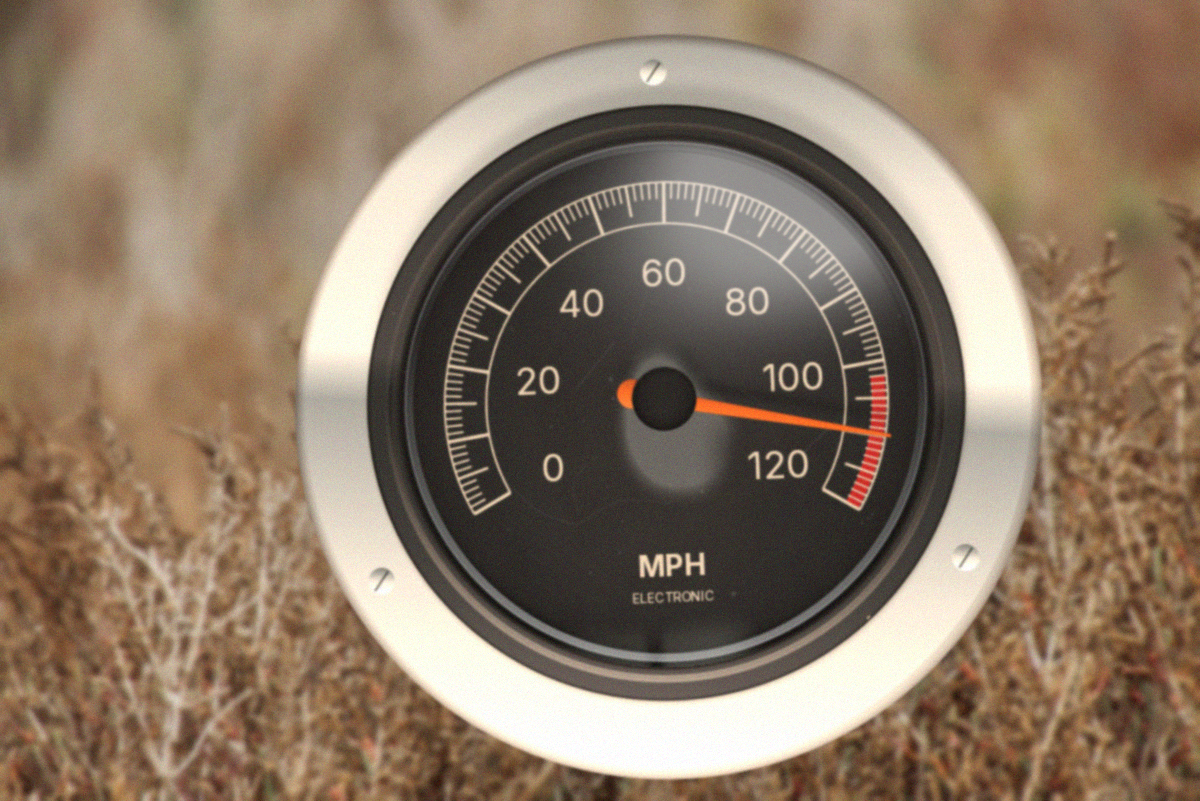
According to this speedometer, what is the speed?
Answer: 110 mph
